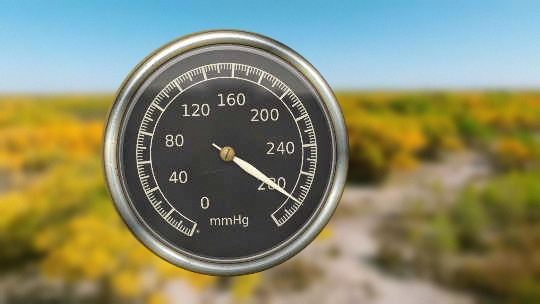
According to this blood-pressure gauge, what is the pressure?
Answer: 280 mmHg
